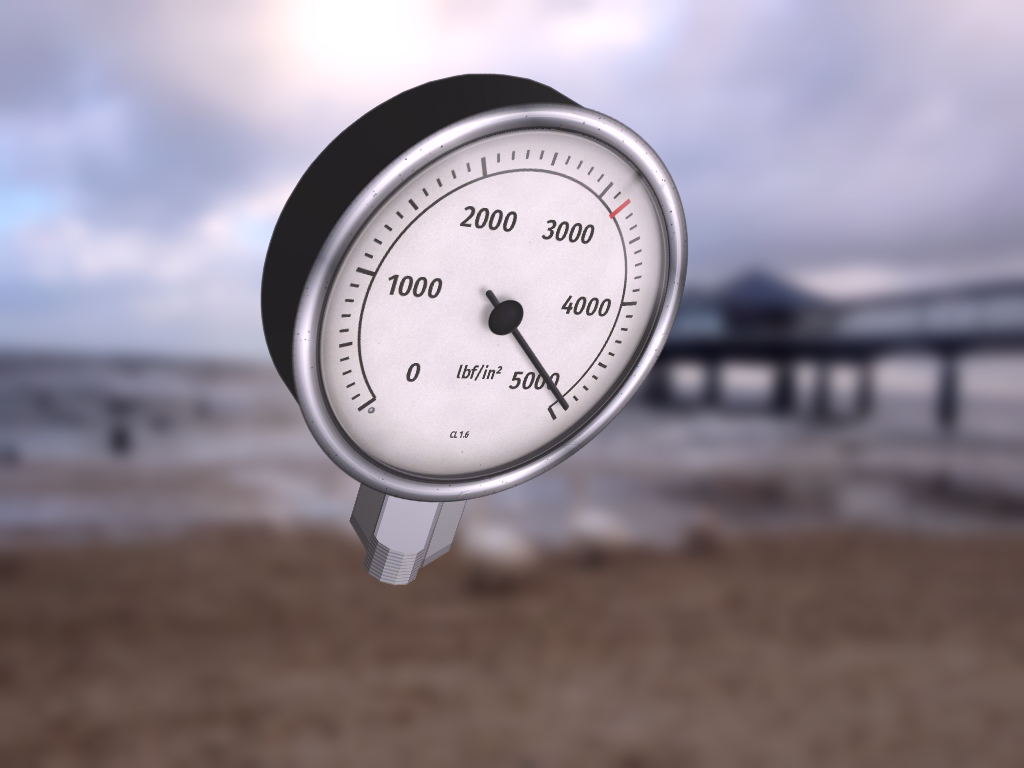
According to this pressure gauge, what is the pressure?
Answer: 4900 psi
